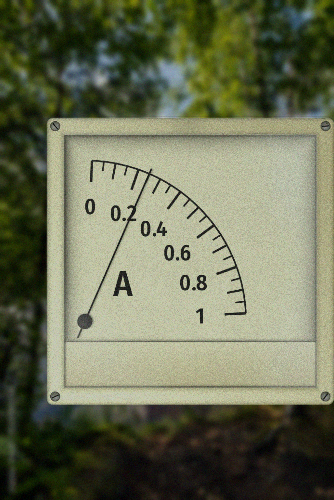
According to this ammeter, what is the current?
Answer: 0.25 A
